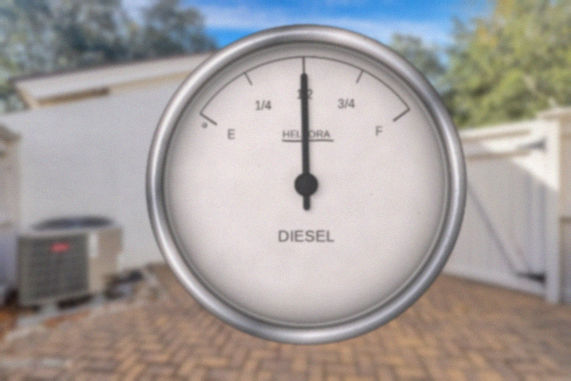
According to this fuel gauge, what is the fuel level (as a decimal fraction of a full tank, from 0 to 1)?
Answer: 0.5
